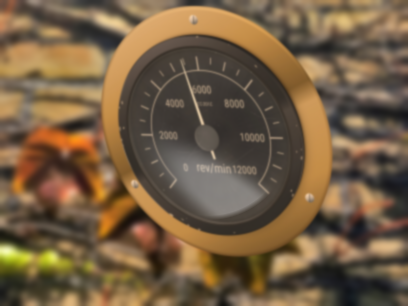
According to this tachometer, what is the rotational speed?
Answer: 5500 rpm
